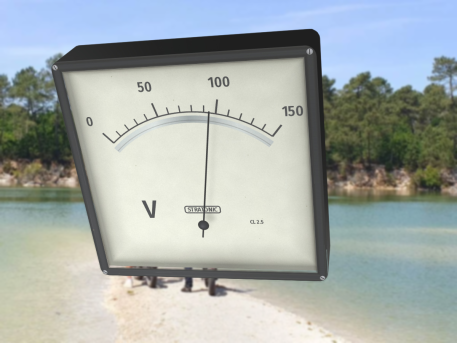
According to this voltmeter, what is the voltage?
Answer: 95 V
